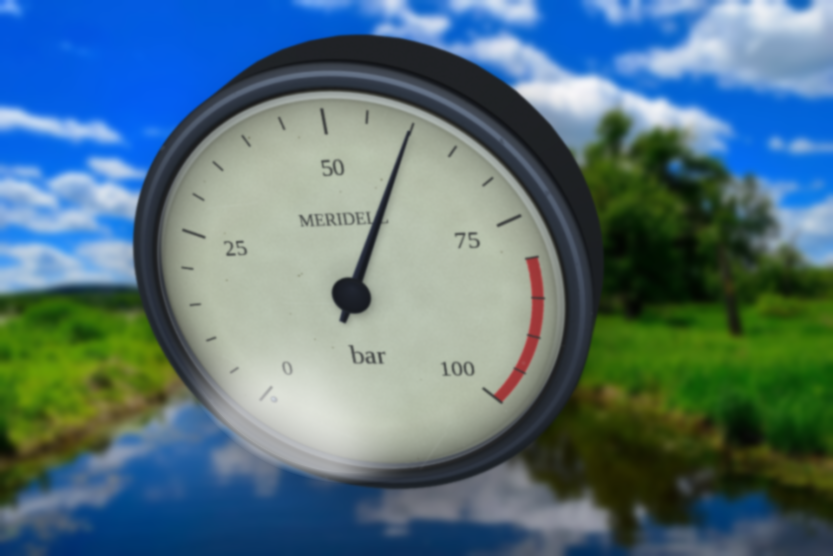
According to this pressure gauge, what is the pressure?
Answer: 60 bar
